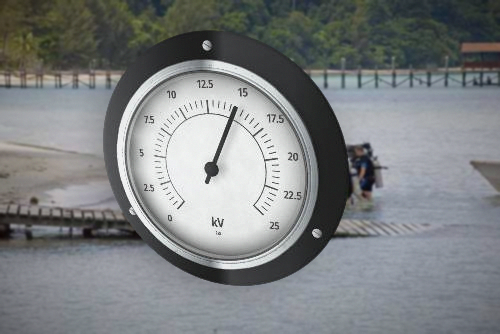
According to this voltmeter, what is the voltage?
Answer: 15 kV
